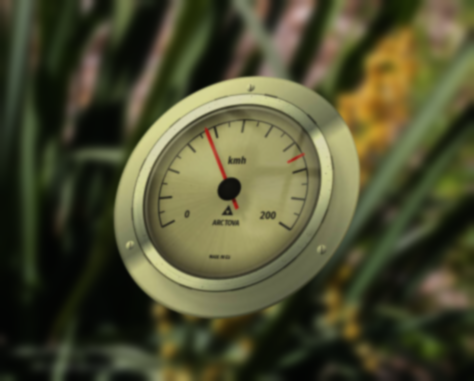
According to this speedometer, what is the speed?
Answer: 75 km/h
